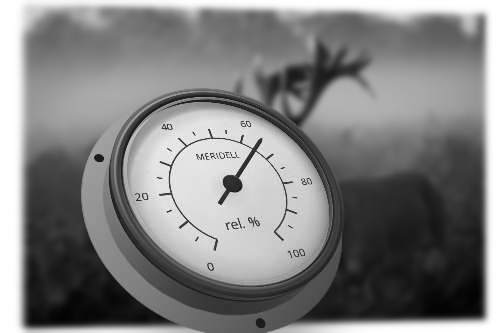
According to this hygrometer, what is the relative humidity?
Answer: 65 %
